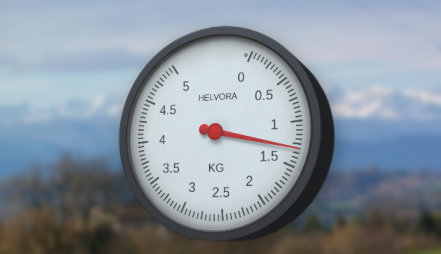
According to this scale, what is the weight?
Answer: 1.3 kg
